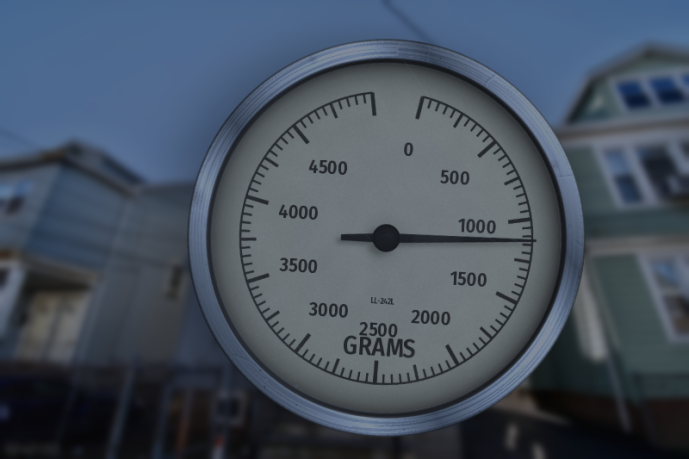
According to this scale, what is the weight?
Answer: 1125 g
